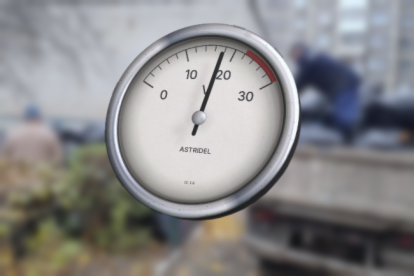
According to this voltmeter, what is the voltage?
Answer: 18 V
